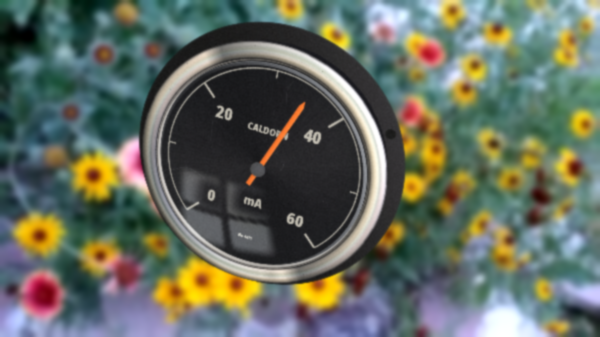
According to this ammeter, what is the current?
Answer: 35 mA
